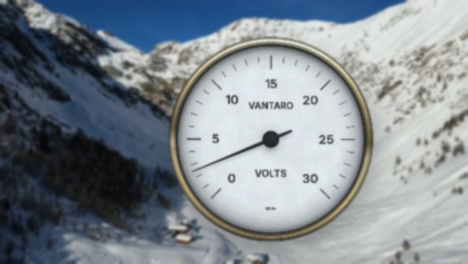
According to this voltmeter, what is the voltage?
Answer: 2.5 V
